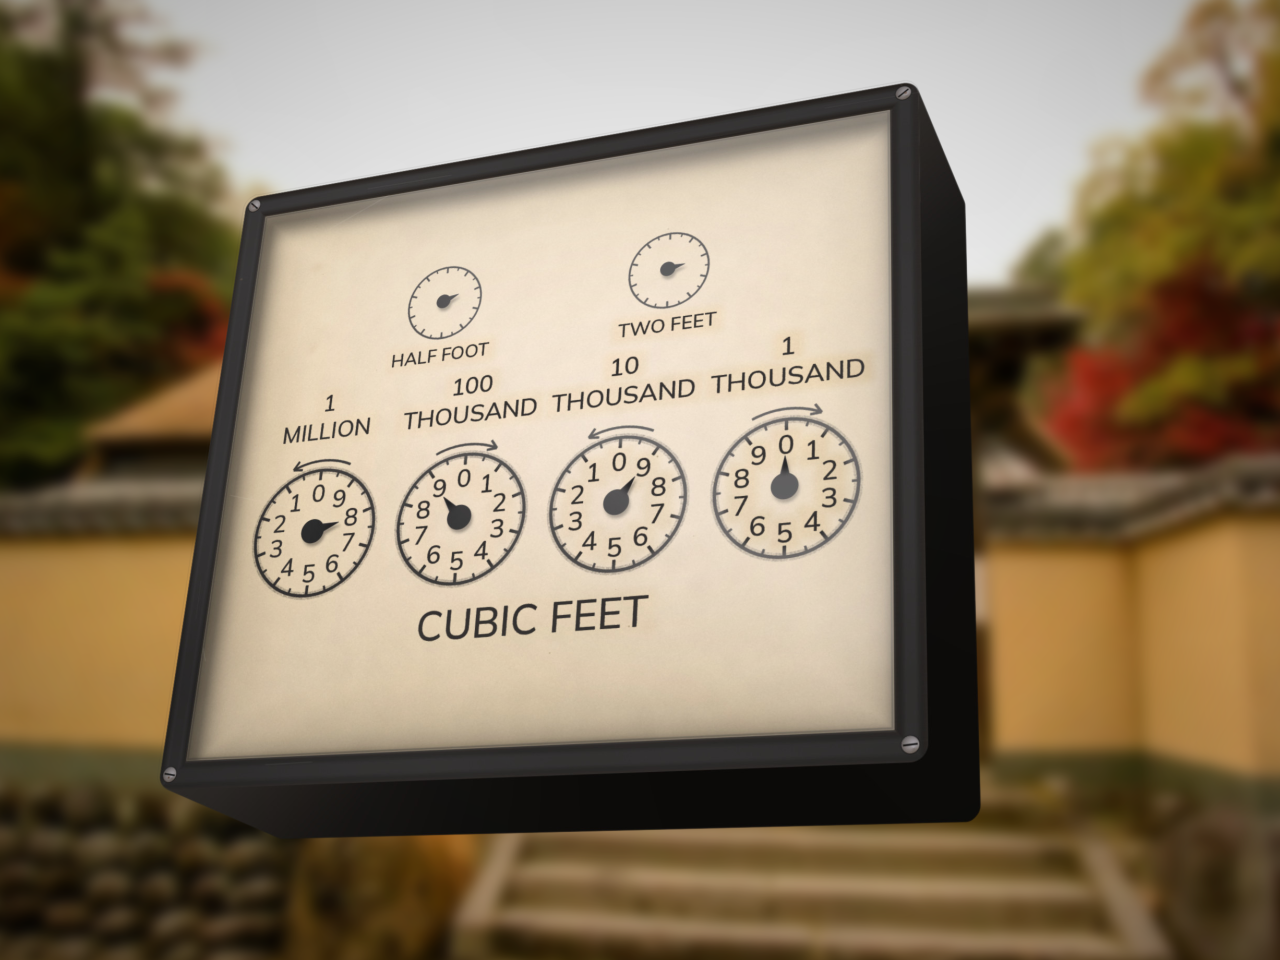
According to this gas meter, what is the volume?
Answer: 789000 ft³
